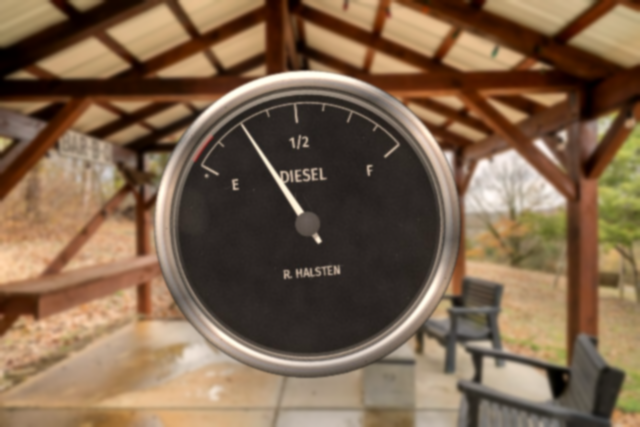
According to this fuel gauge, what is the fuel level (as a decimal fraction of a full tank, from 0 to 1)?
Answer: 0.25
